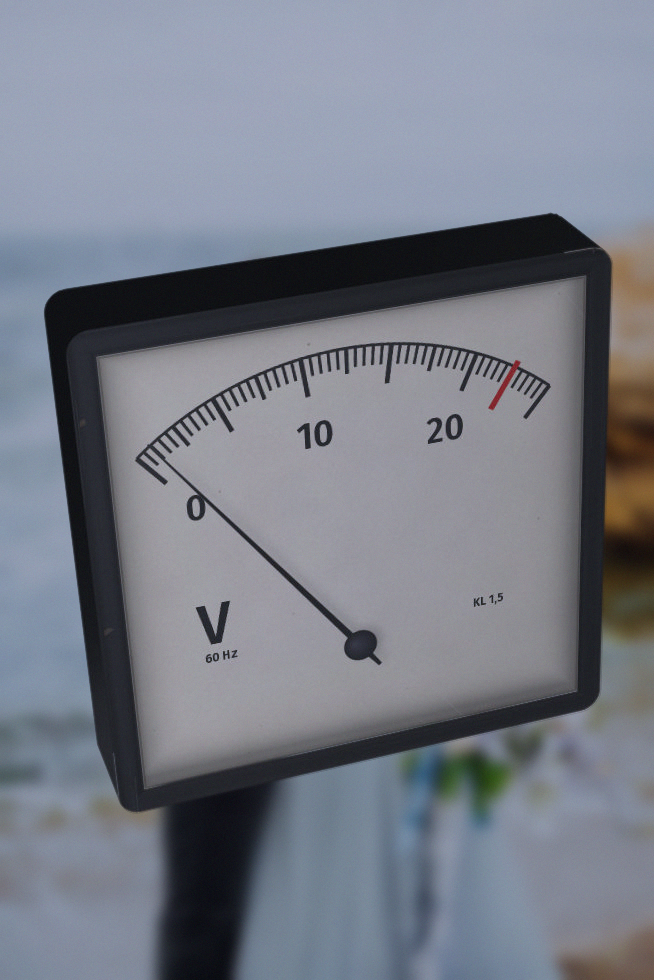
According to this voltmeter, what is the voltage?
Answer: 1 V
